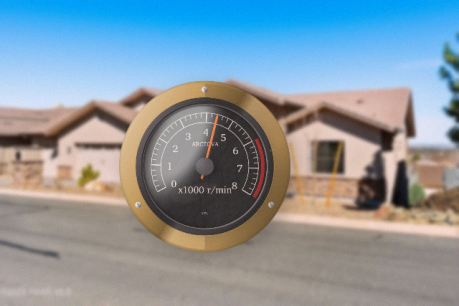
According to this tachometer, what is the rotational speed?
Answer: 4400 rpm
